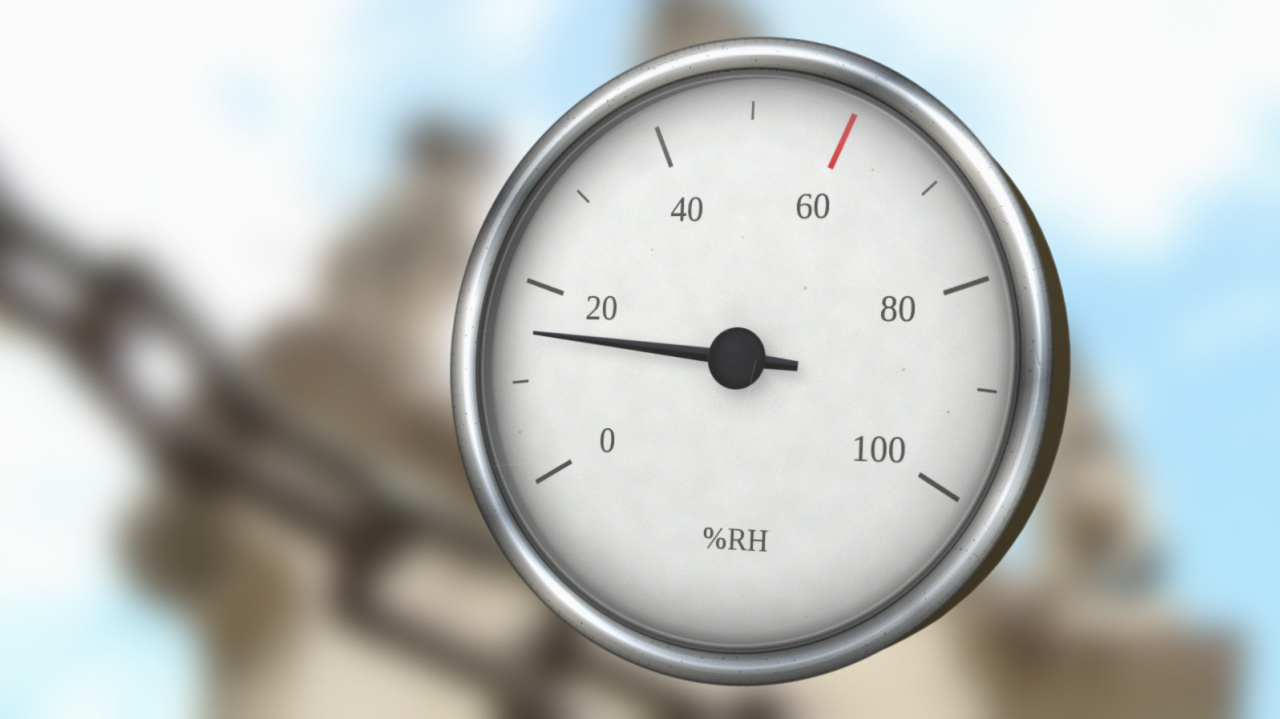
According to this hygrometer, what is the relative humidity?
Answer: 15 %
